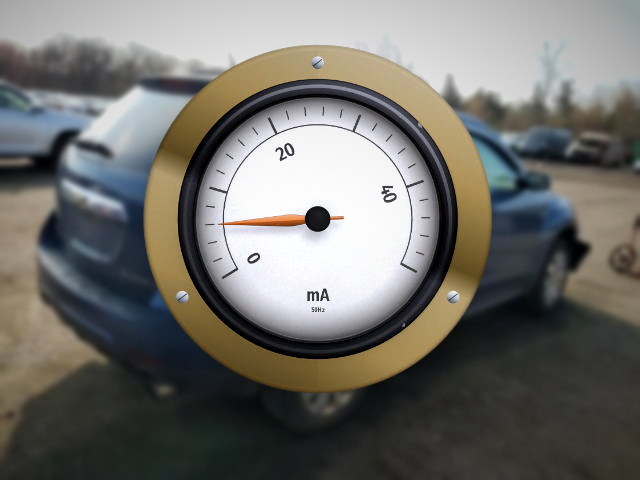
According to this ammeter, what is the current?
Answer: 6 mA
